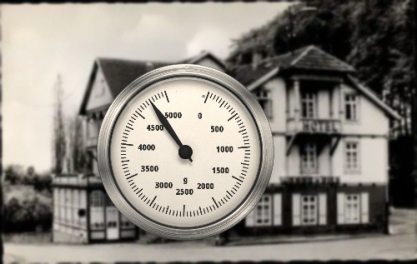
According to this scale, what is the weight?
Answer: 4750 g
